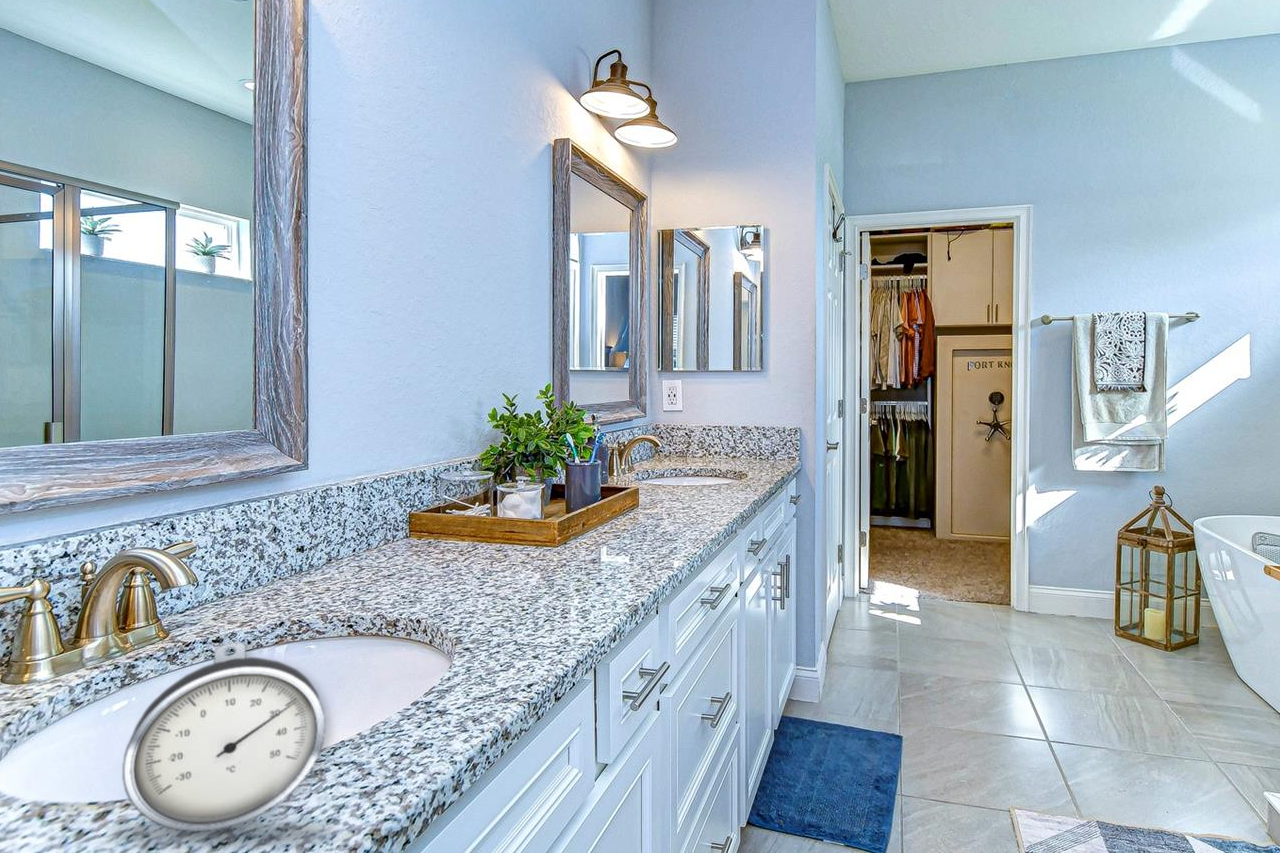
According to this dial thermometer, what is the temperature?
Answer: 30 °C
